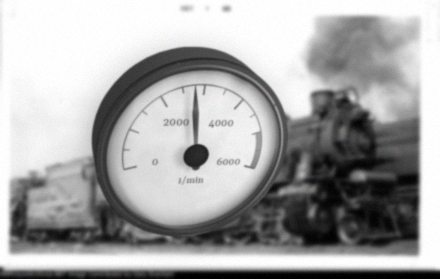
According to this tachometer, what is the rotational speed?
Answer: 2750 rpm
